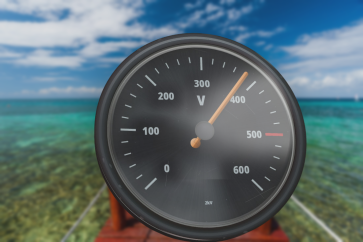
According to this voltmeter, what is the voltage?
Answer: 380 V
